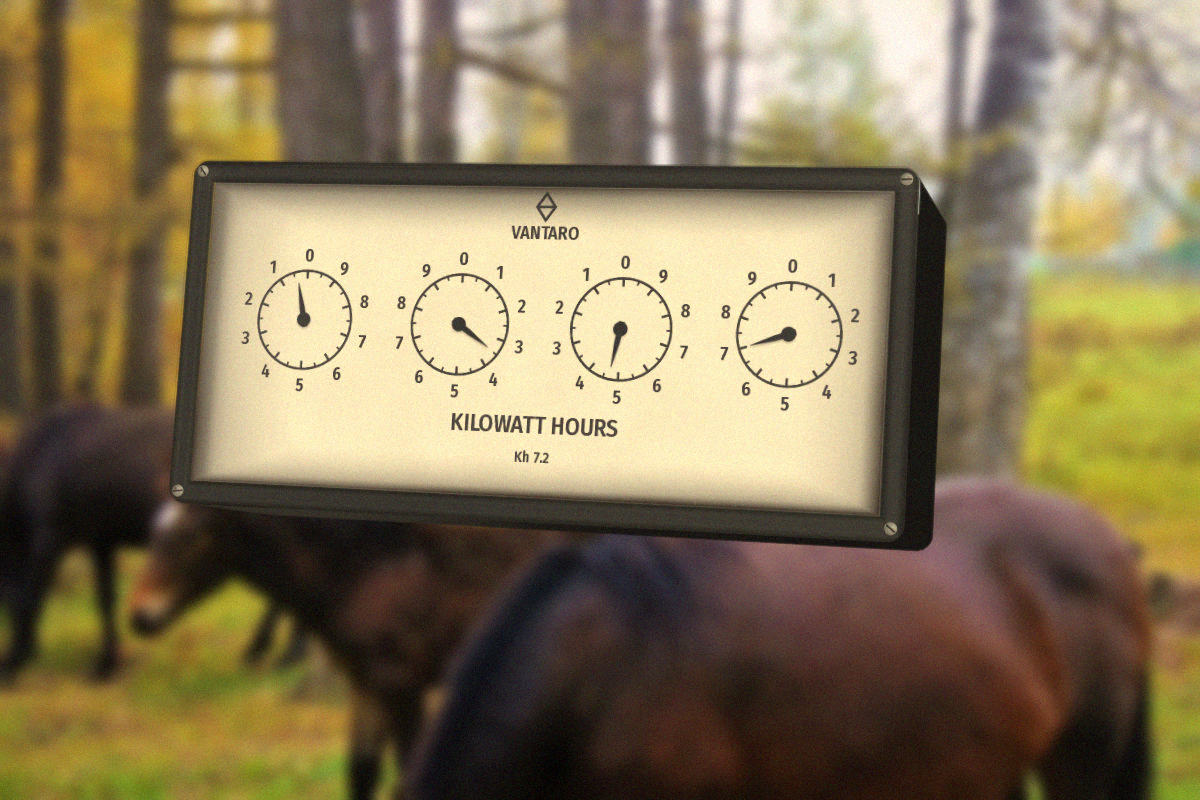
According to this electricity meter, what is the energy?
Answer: 347 kWh
